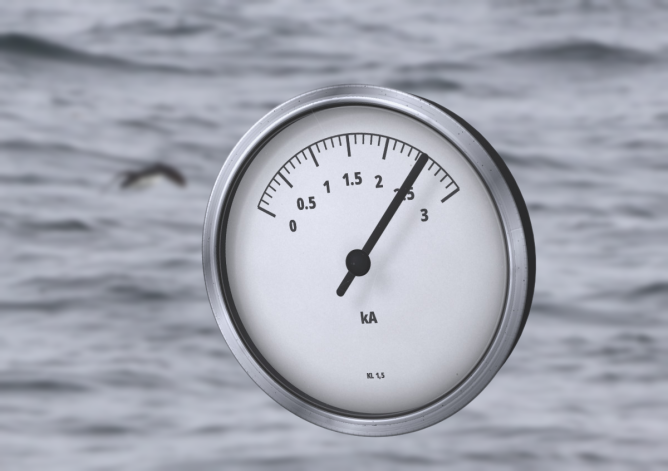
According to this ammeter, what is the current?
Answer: 2.5 kA
